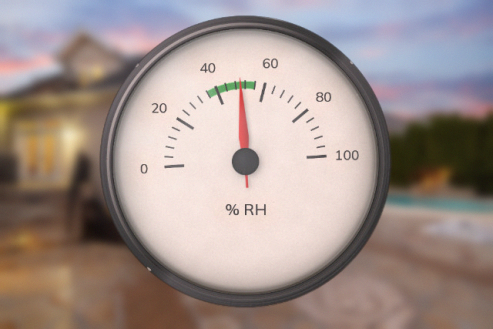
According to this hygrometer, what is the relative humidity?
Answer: 50 %
